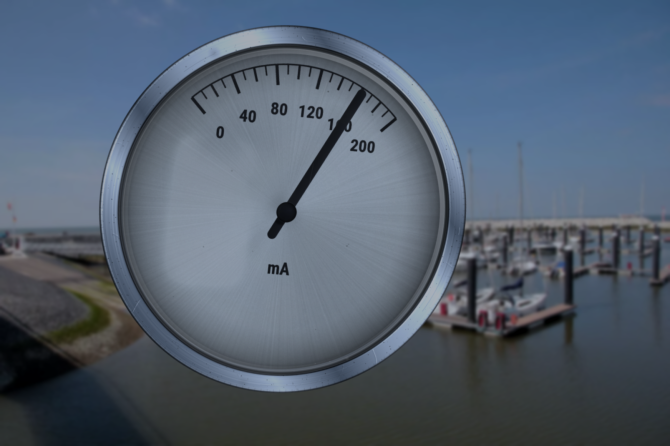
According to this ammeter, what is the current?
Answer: 160 mA
